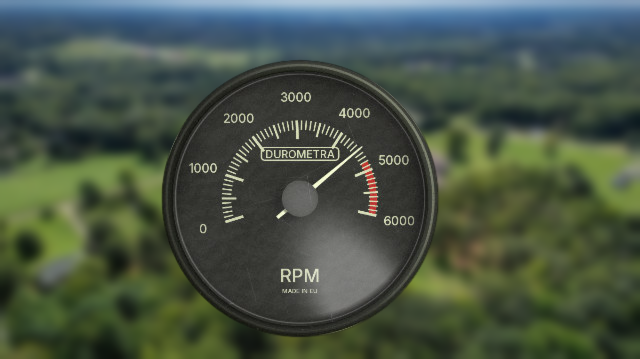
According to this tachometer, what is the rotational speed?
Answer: 4500 rpm
